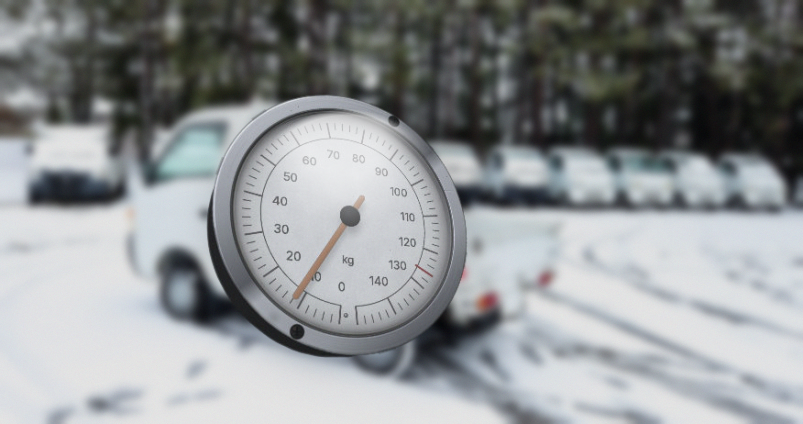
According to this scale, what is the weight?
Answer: 12 kg
